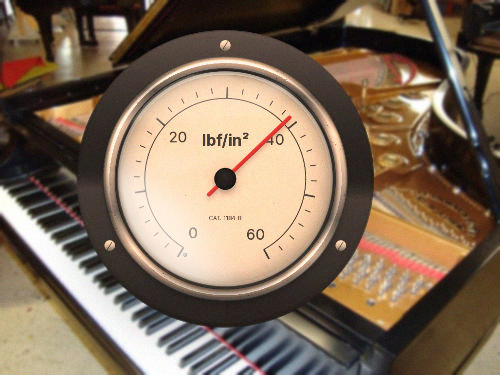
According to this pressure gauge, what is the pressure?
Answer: 39 psi
